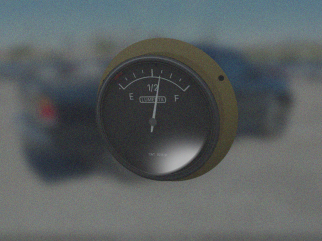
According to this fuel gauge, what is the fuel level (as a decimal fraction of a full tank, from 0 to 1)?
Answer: 0.625
